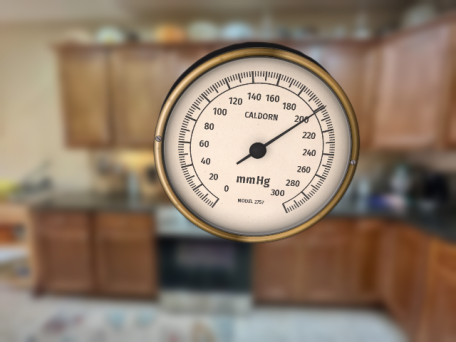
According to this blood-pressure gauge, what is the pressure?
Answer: 200 mmHg
